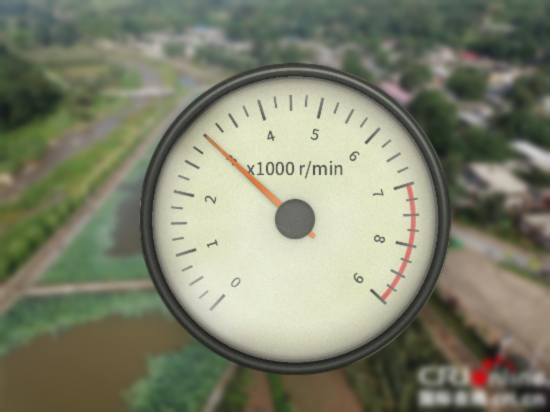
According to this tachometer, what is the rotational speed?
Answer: 3000 rpm
